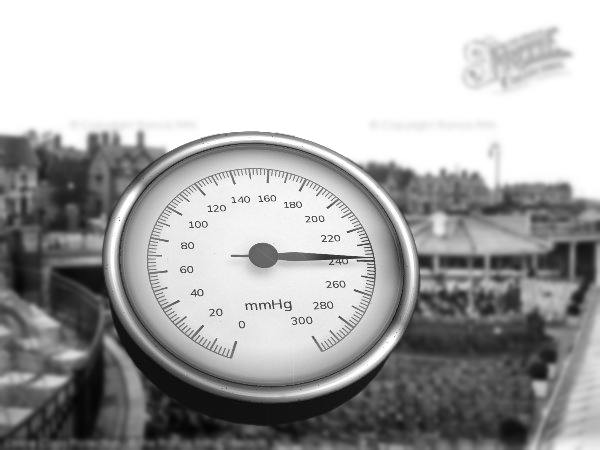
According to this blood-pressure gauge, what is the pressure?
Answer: 240 mmHg
